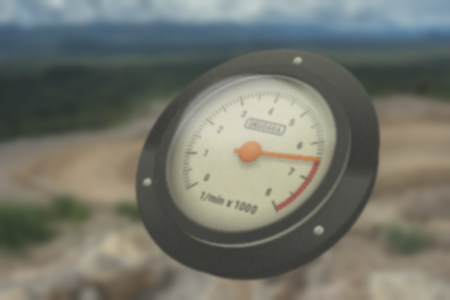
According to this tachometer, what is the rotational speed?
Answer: 6500 rpm
